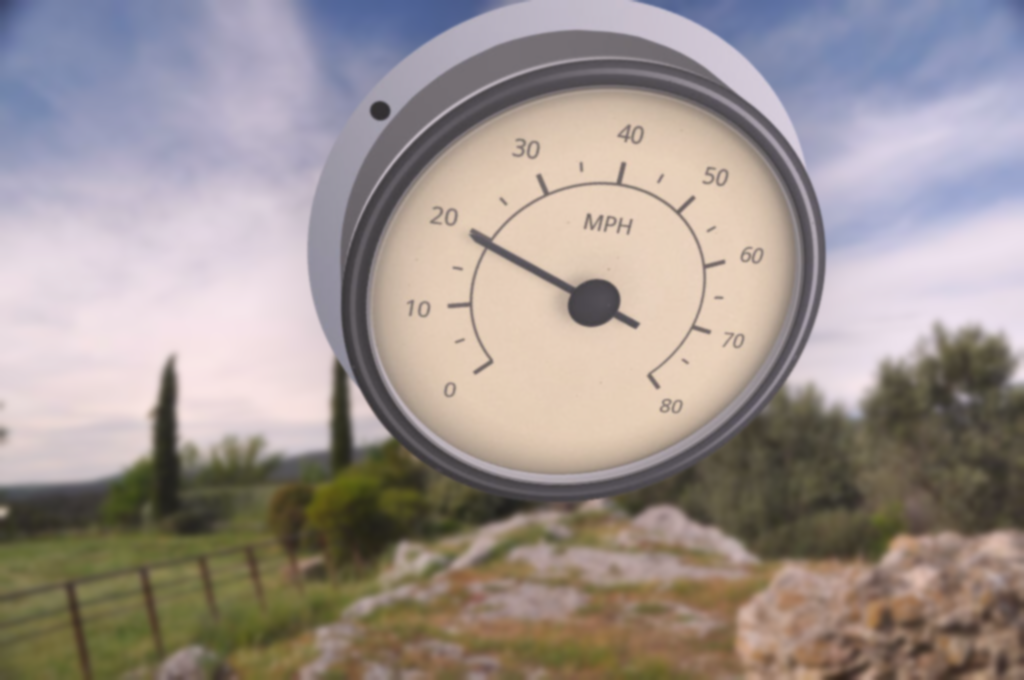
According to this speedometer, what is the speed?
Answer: 20 mph
